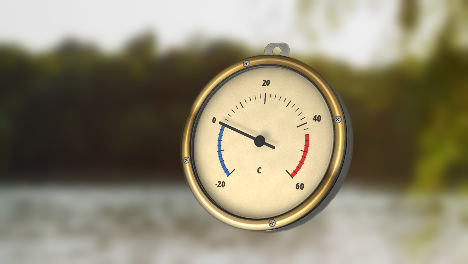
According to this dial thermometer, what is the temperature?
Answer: 0 °C
